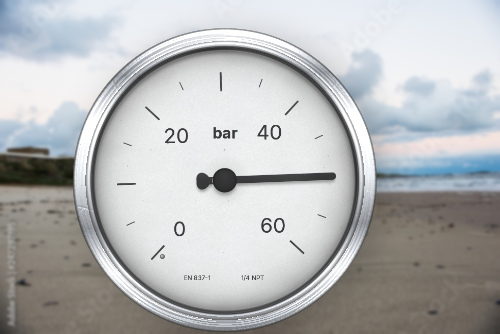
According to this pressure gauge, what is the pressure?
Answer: 50 bar
